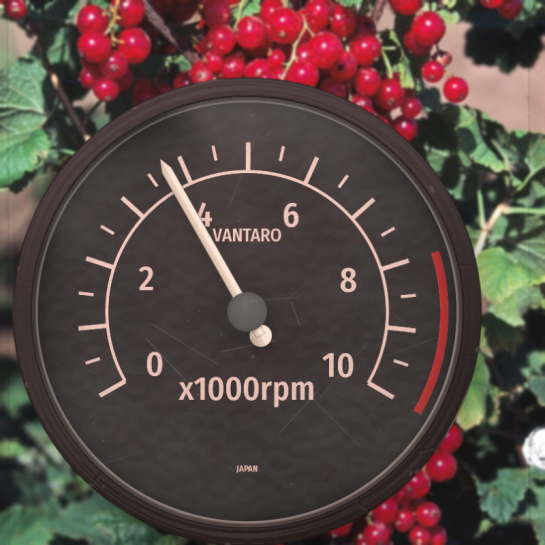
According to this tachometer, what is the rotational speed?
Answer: 3750 rpm
